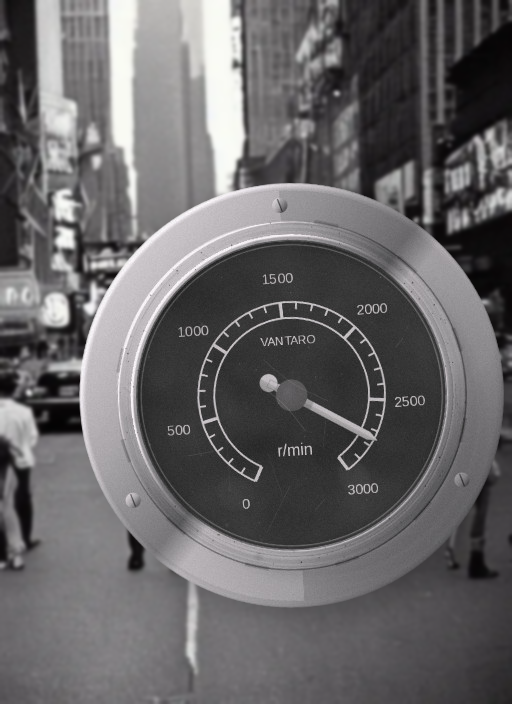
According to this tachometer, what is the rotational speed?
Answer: 2750 rpm
